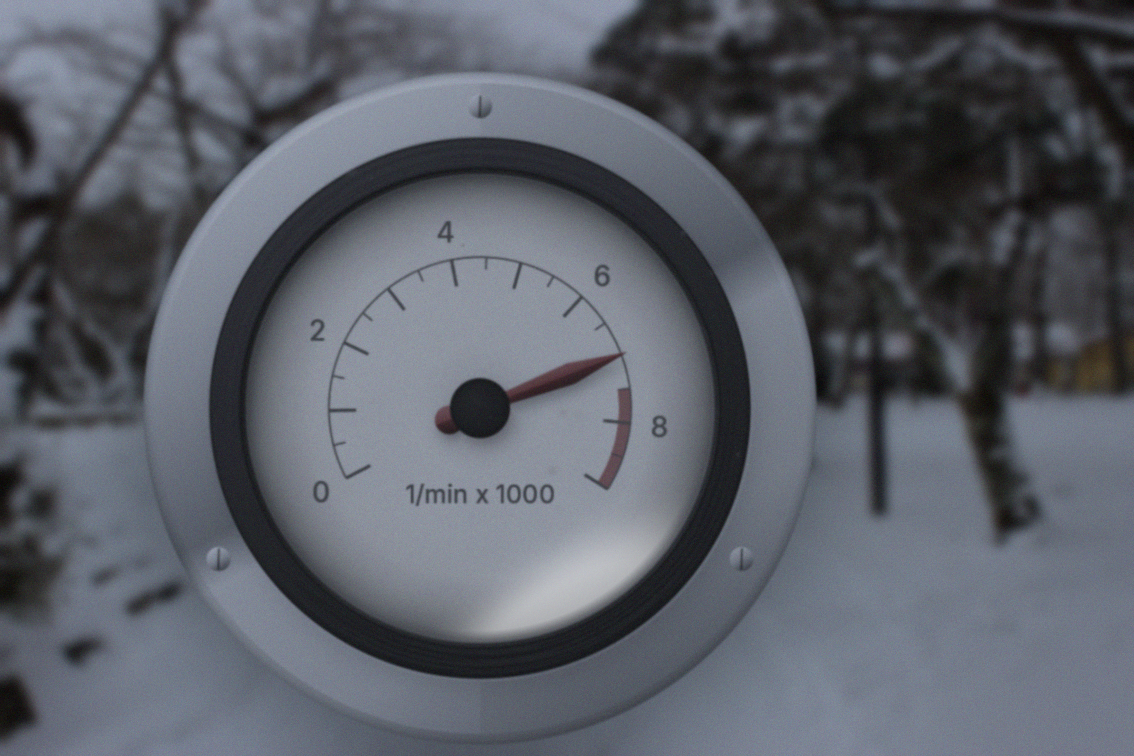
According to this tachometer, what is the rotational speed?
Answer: 7000 rpm
